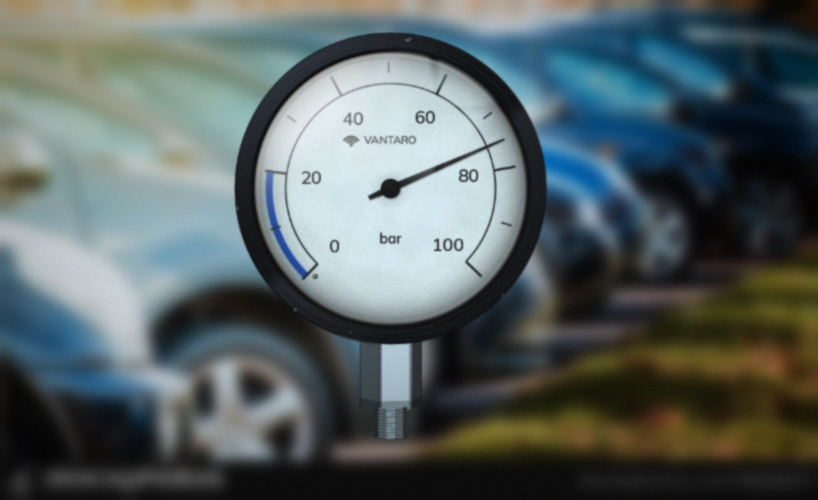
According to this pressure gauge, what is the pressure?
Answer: 75 bar
